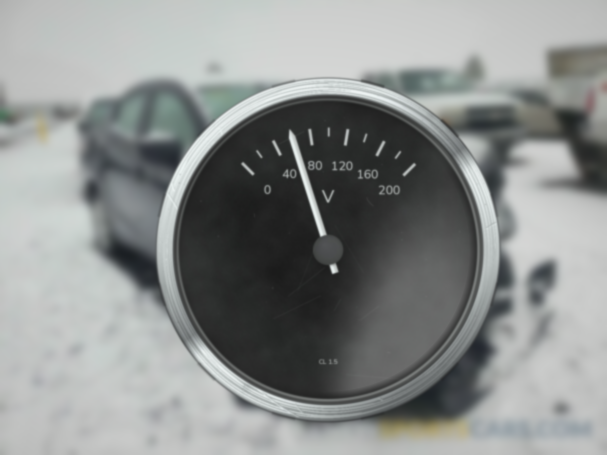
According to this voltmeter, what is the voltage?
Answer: 60 V
